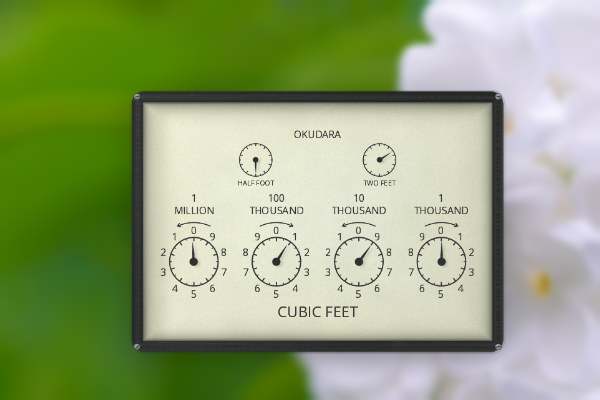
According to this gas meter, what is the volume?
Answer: 9000 ft³
